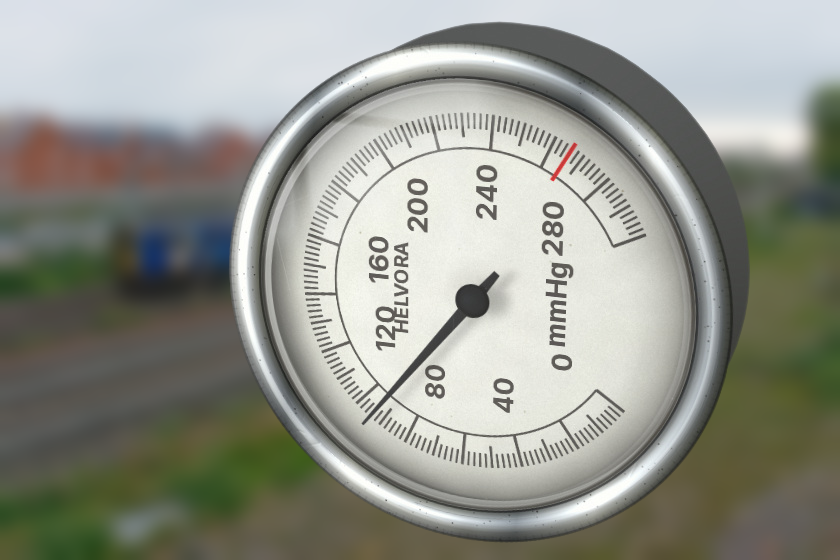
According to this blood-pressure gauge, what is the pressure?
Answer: 94 mmHg
